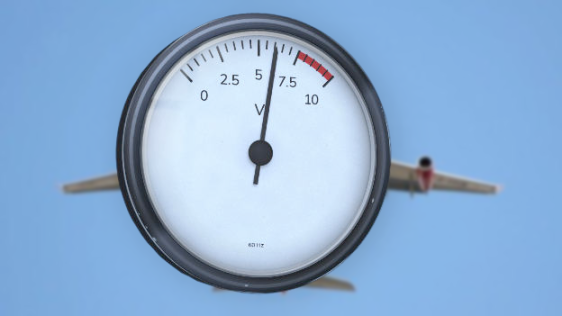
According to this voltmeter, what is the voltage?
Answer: 6 V
